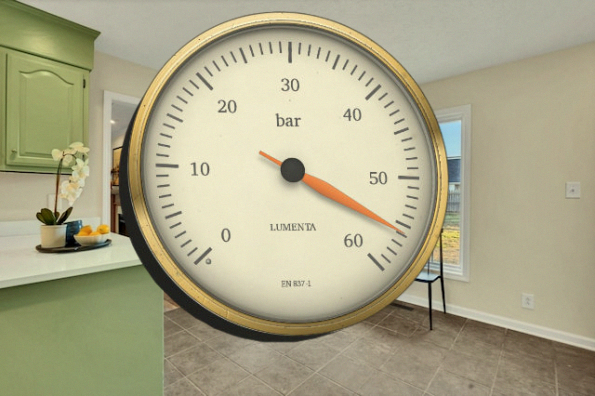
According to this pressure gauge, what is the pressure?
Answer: 56 bar
